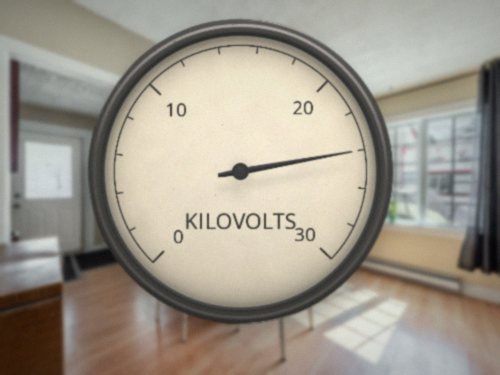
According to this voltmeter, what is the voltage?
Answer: 24 kV
